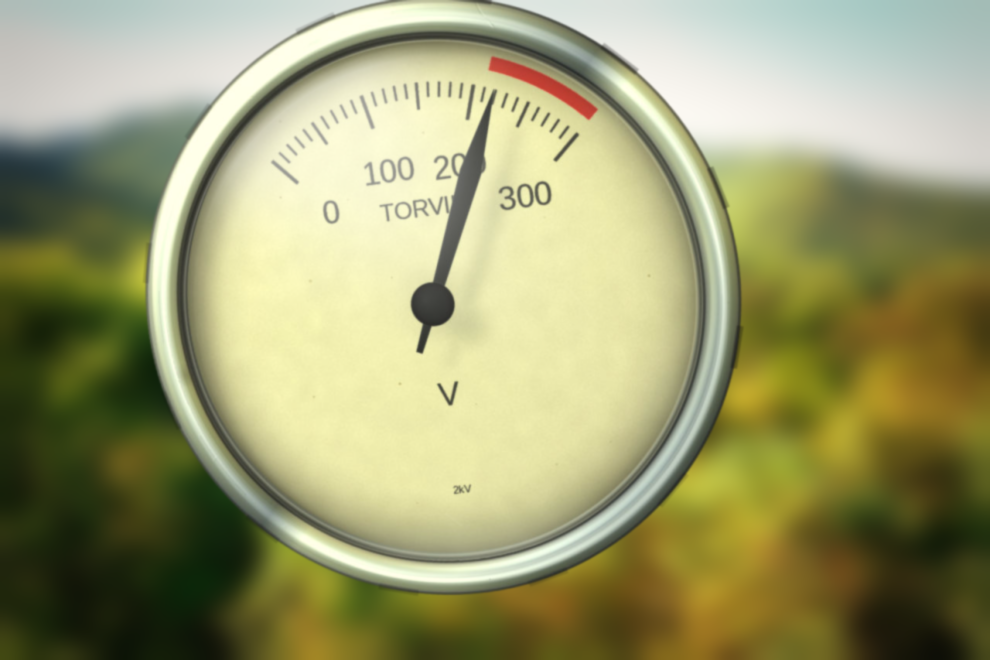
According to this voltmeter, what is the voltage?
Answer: 220 V
